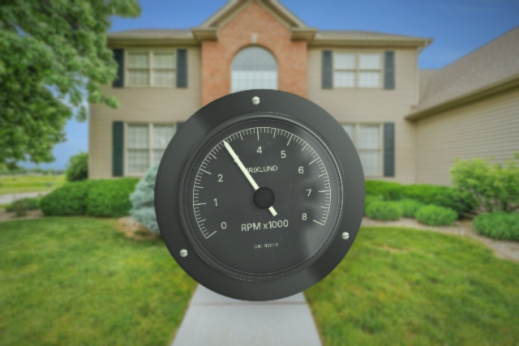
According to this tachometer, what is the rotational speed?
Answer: 3000 rpm
